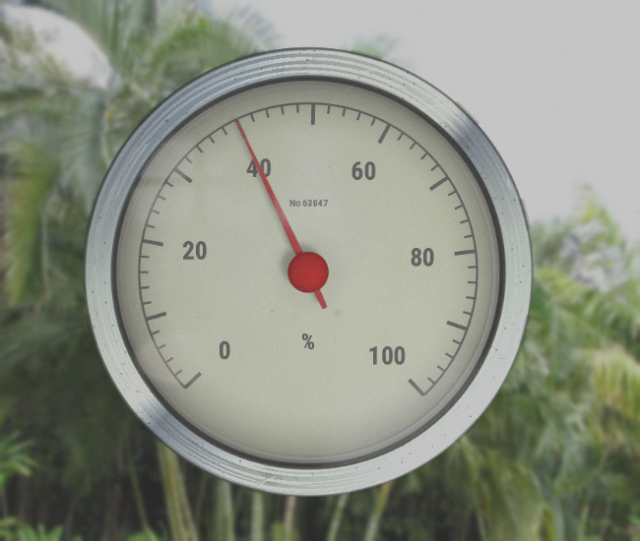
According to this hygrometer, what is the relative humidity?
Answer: 40 %
